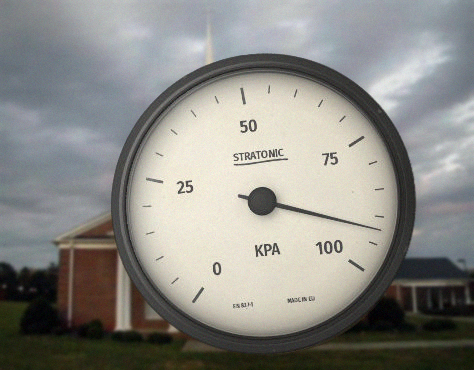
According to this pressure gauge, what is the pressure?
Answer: 92.5 kPa
